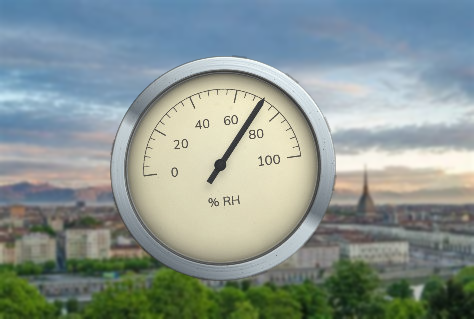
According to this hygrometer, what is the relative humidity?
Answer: 72 %
